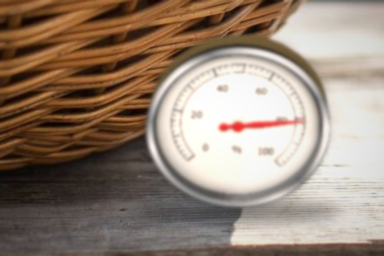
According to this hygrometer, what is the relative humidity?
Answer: 80 %
